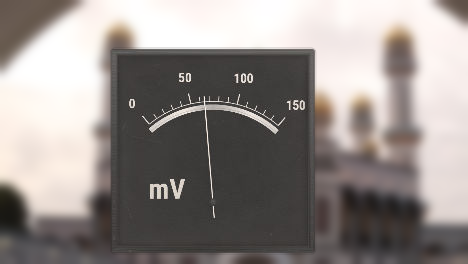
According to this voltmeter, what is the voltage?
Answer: 65 mV
